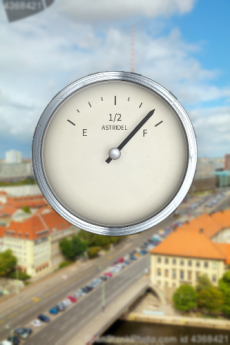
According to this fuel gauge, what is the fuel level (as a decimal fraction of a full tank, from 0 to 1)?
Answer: 0.875
